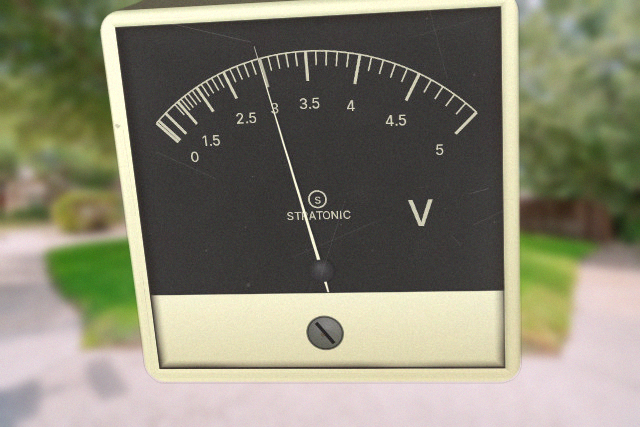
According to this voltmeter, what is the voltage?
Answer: 3 V
